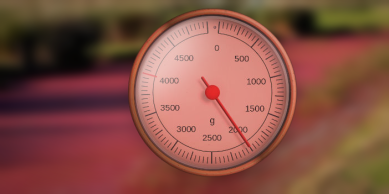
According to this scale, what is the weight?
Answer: 2000 g
